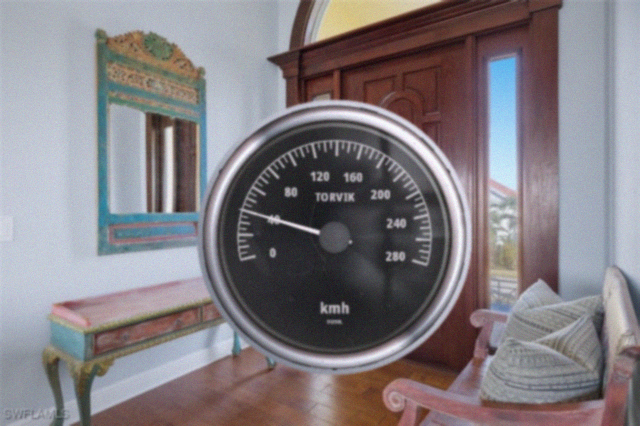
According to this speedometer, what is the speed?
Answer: 40 km/h
